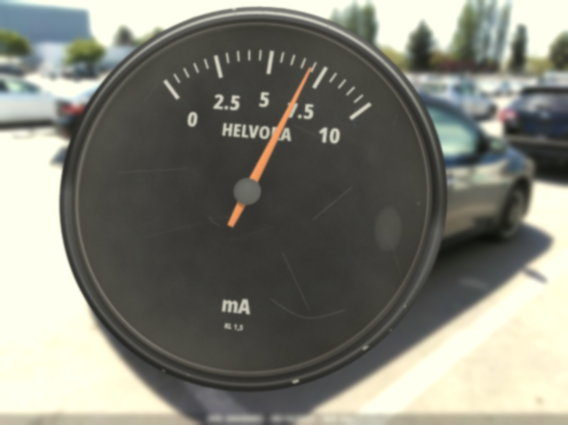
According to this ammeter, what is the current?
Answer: 7 mA
